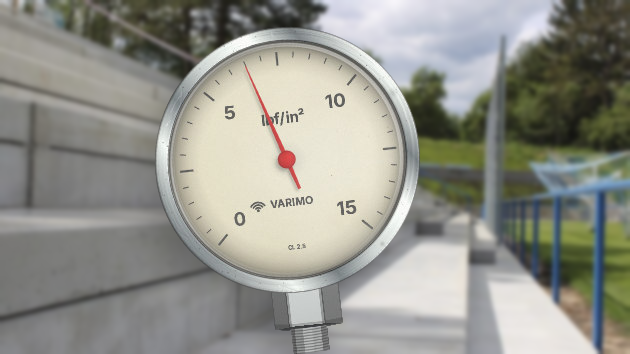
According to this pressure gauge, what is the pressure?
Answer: 6.5 psi
